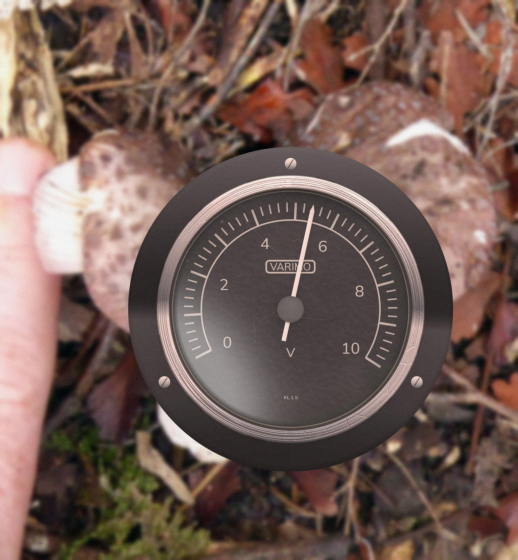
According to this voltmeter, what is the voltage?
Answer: 5.4 V
